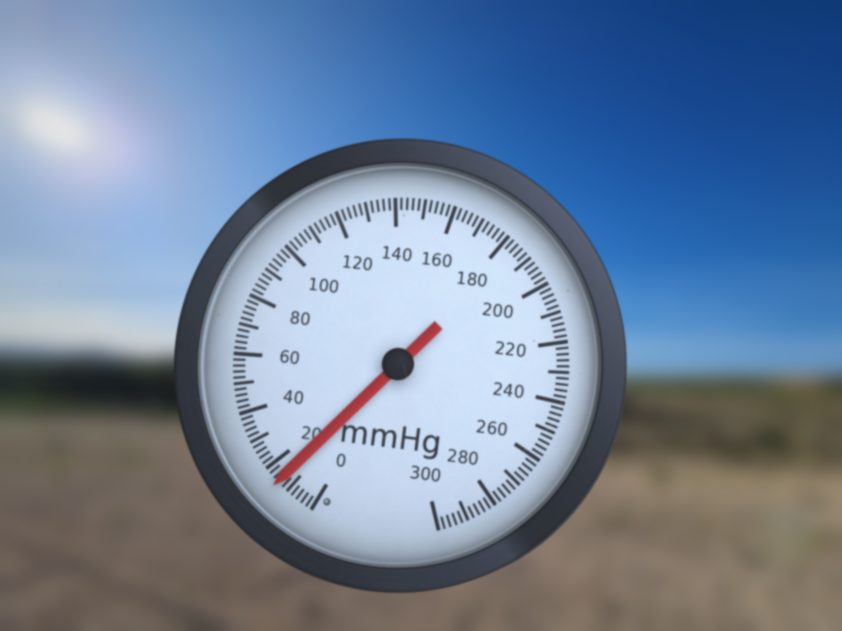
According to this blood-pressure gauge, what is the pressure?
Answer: 14 mmHg
